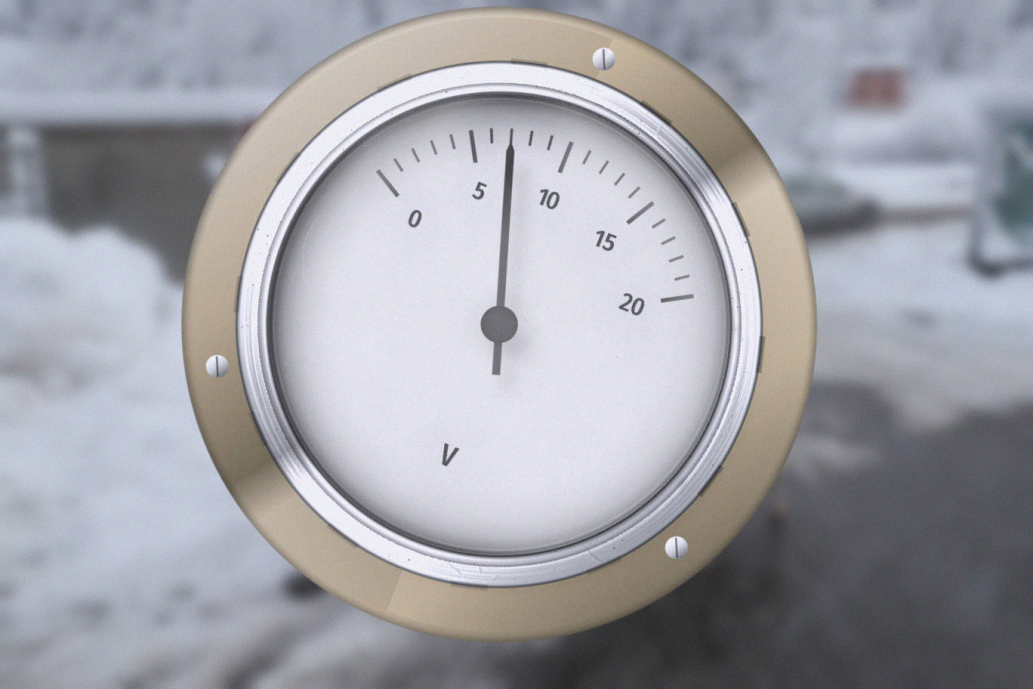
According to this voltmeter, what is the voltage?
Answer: 7 V
